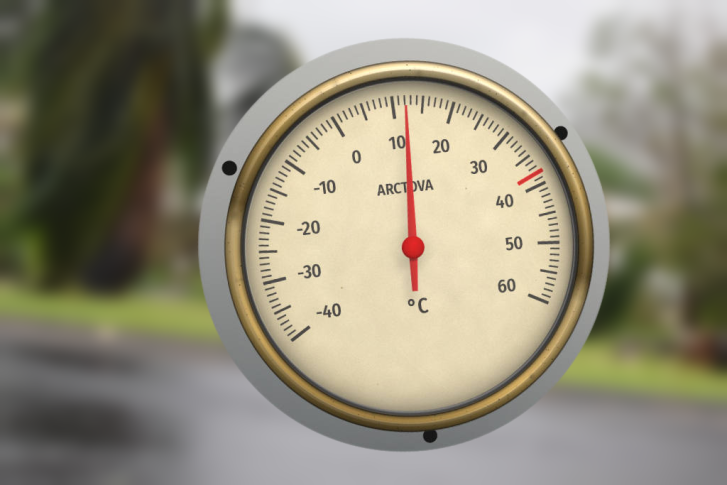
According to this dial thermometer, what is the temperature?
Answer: 12 °C
